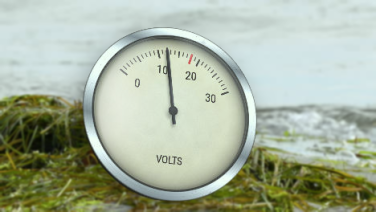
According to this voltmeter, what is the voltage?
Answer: 12 V
